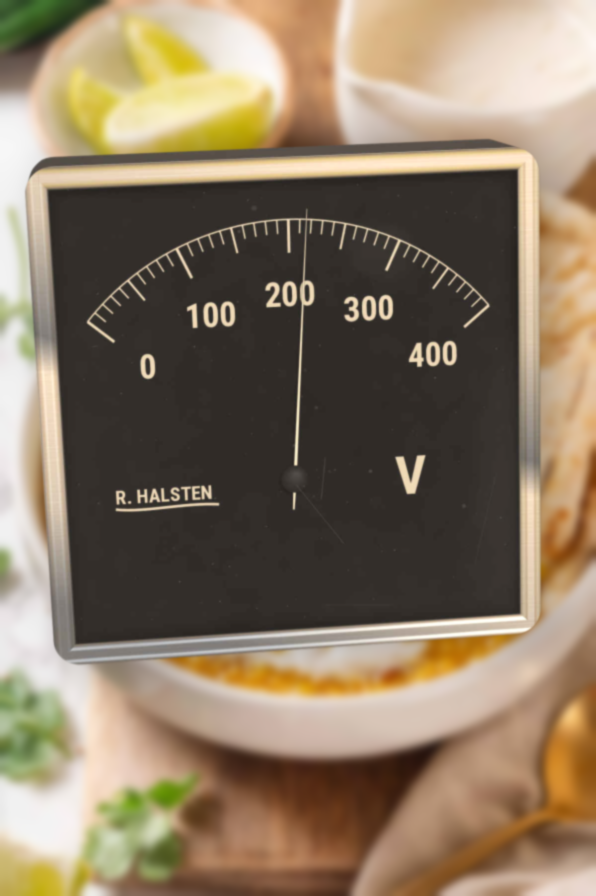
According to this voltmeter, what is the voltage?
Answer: 215 V
